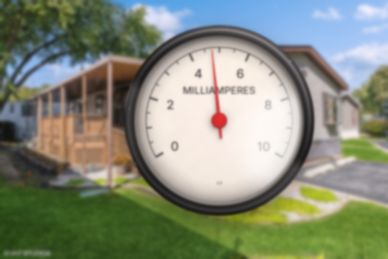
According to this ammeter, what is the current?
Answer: 4.75 mA
